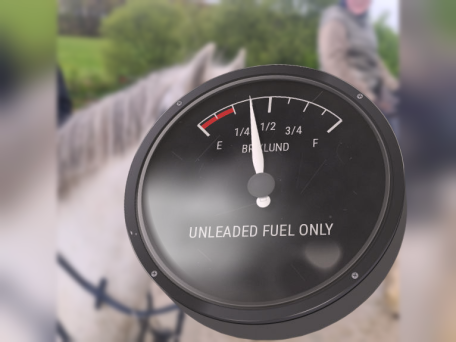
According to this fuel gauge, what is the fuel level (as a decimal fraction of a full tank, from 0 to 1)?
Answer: 0.375
